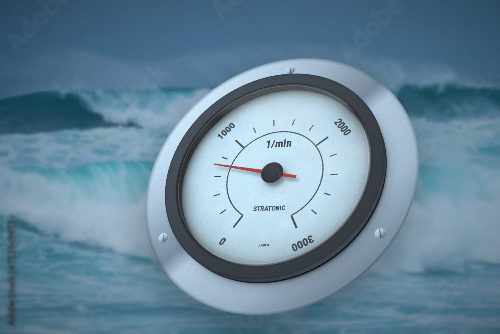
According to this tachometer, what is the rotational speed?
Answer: 700 rpm
